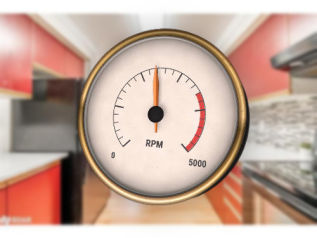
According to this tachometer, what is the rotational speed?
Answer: 2400 rpm
